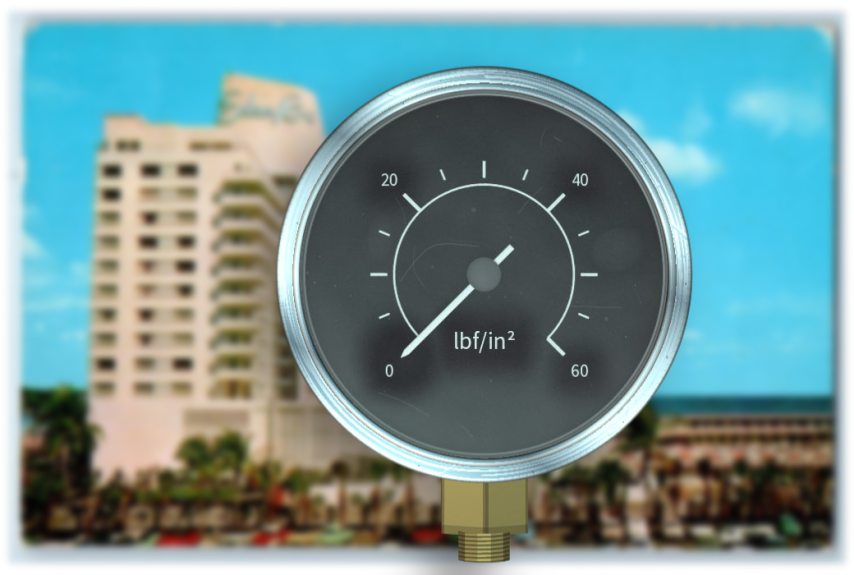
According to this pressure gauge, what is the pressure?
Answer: 0 psi
